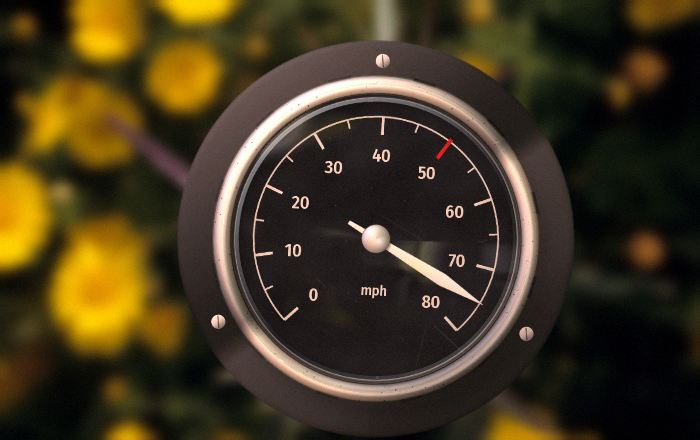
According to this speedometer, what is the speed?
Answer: 75 mph
